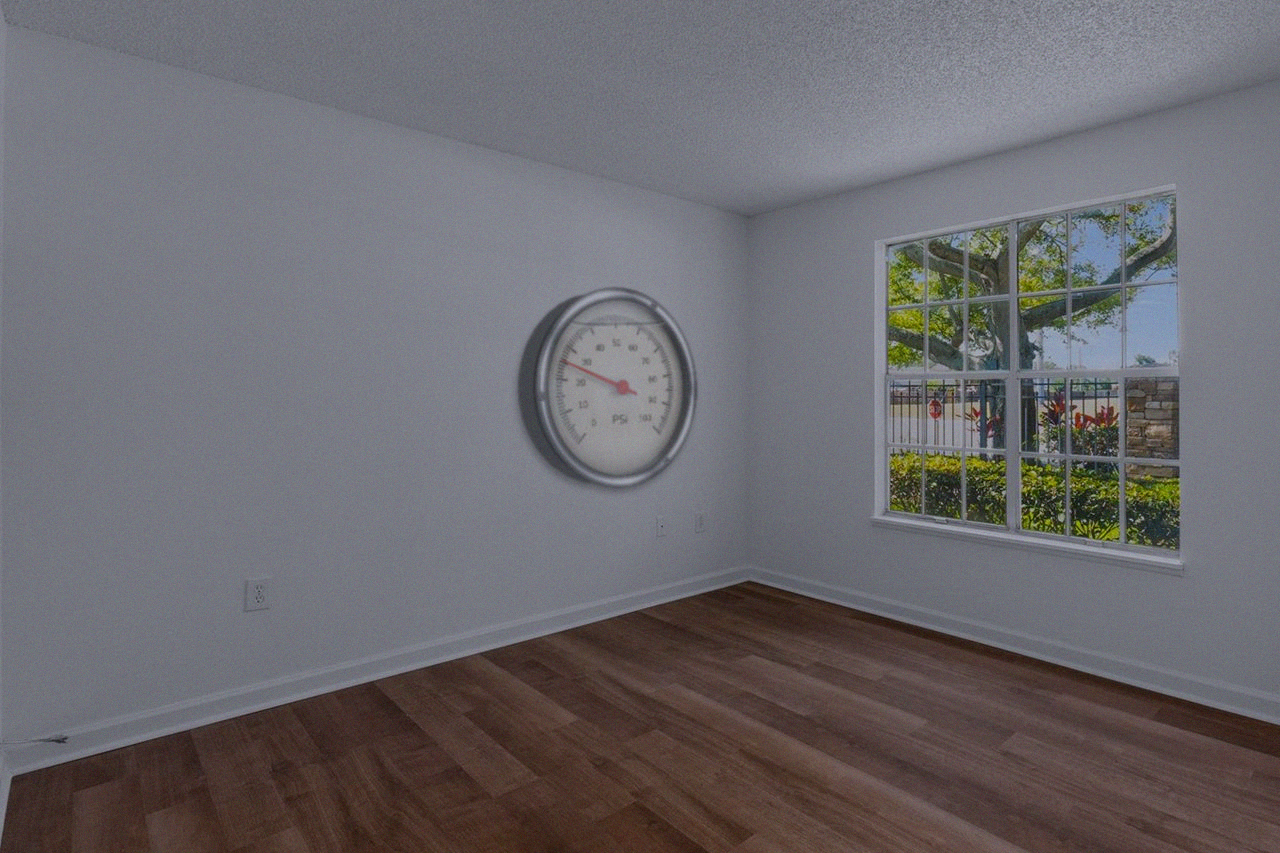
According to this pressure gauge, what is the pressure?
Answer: 25 psi
